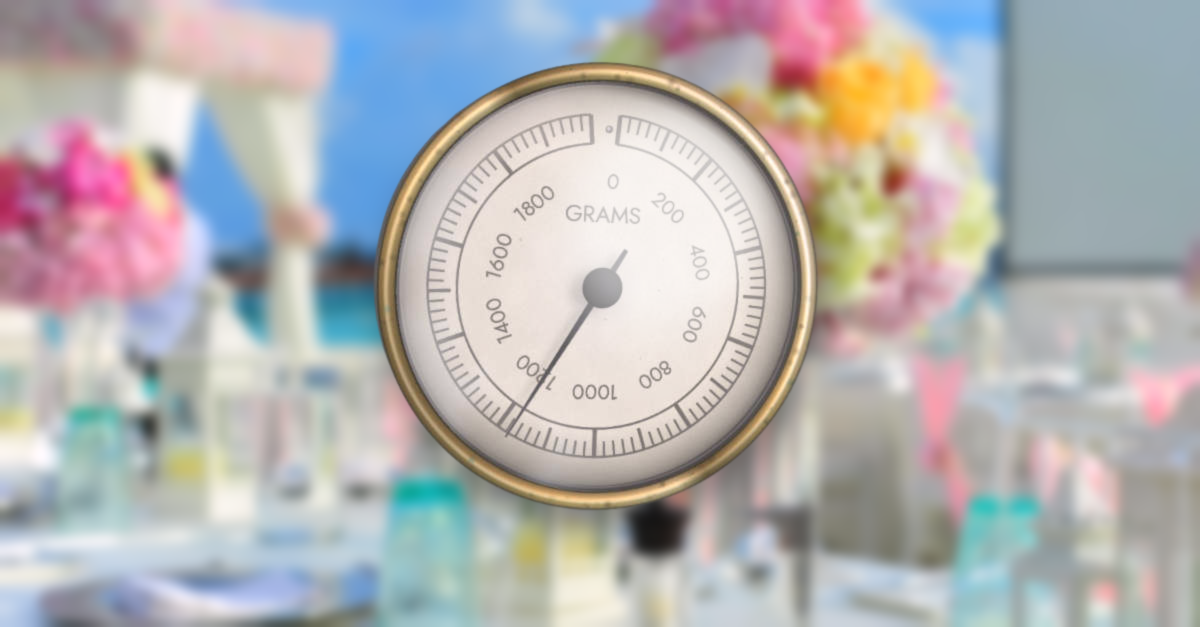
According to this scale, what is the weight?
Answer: 1180 g
